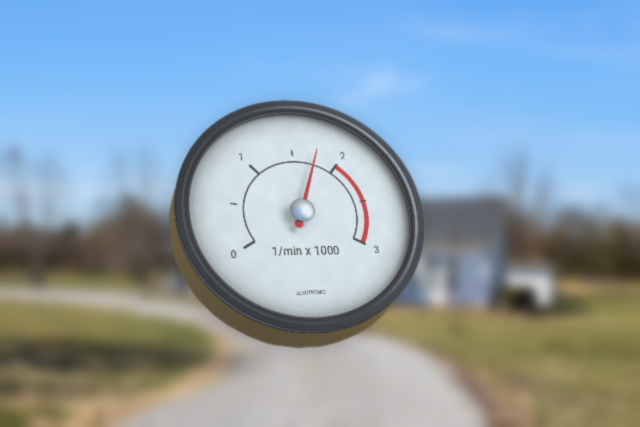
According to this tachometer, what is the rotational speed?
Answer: 1750 rpm
